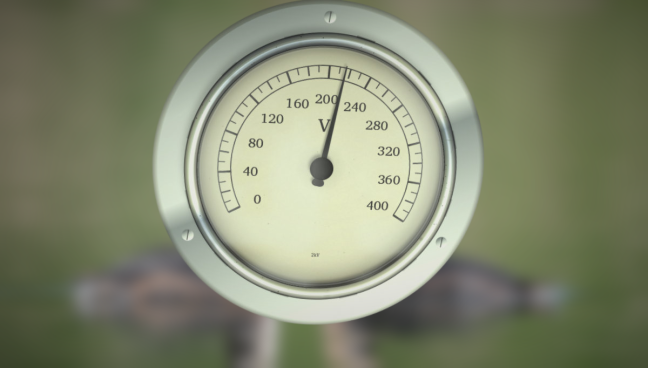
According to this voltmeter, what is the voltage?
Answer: 215 V
